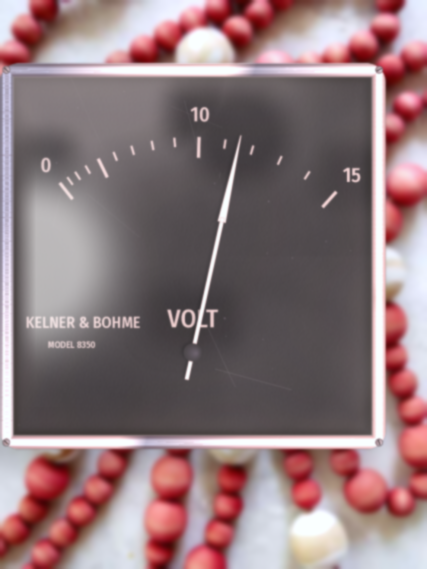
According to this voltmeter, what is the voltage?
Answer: 11.5 V
